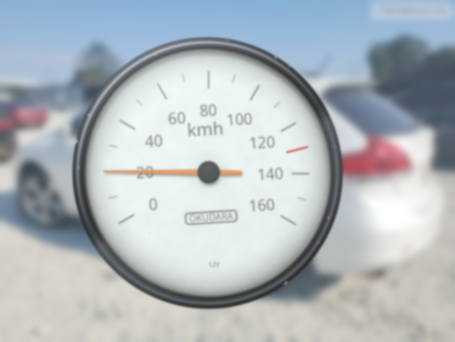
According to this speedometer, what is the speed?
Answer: 20 km/h
